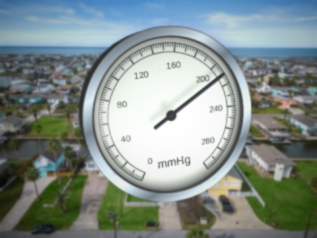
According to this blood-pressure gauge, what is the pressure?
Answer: 210 mmHg
